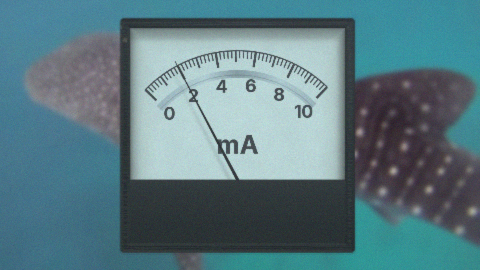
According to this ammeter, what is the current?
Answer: 2 mA
